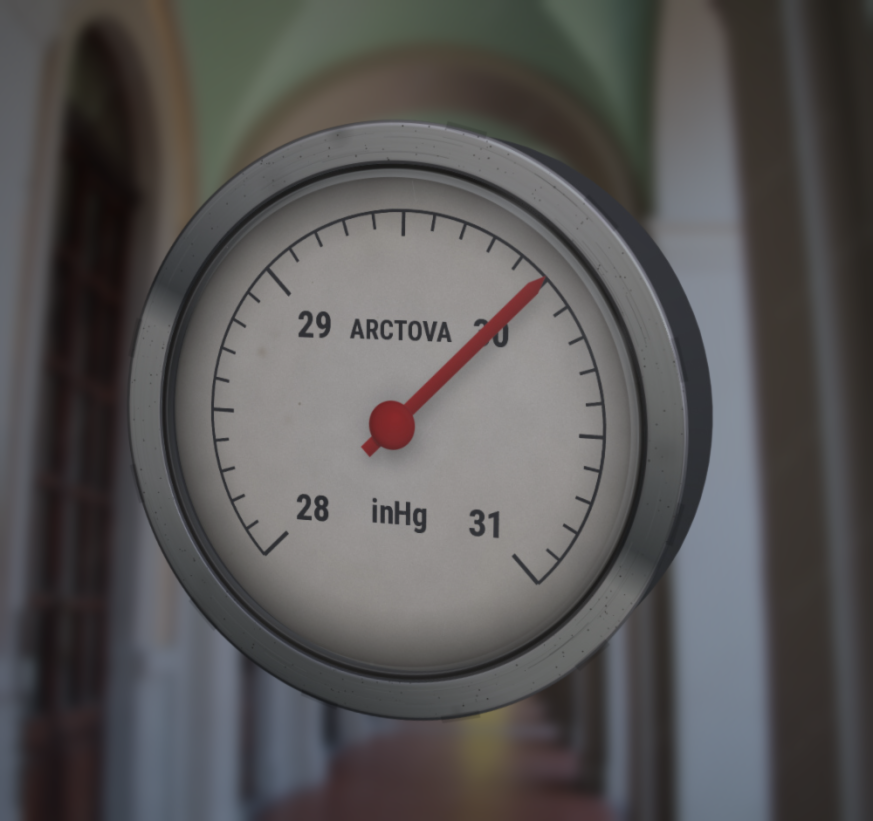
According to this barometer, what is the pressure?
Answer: 30 inHg
